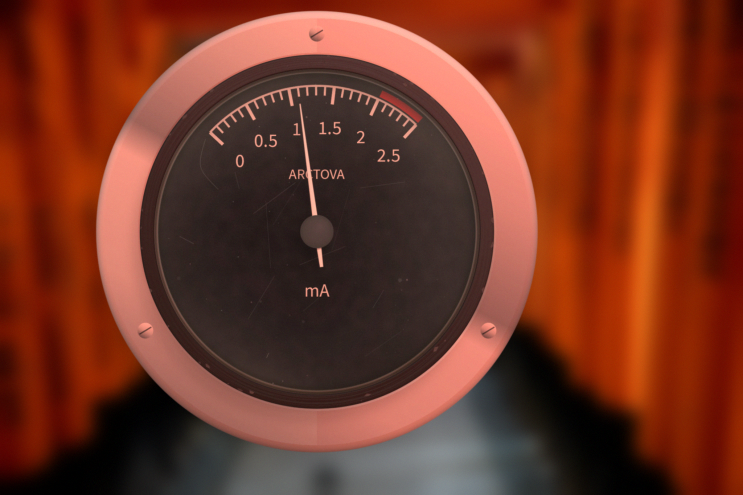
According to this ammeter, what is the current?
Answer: 1.1 mA
